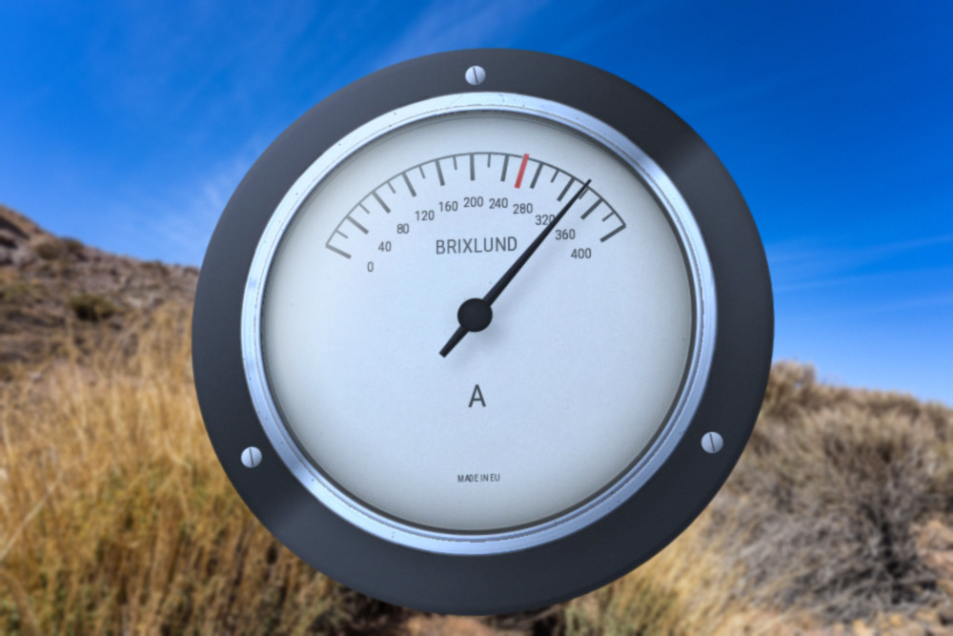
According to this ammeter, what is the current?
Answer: 340 A
